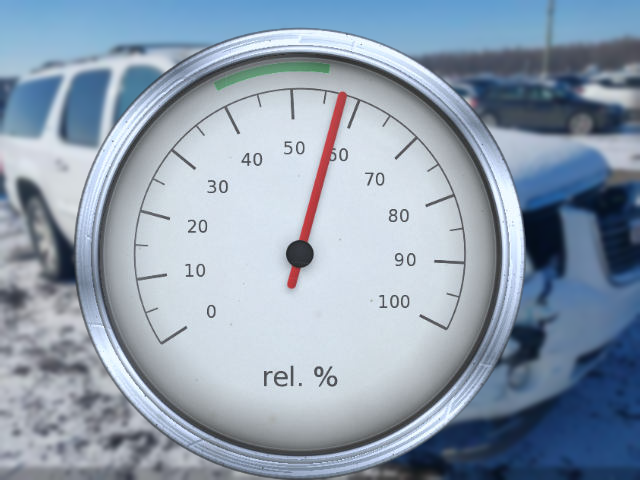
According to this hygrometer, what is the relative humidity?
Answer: 57.5 %
